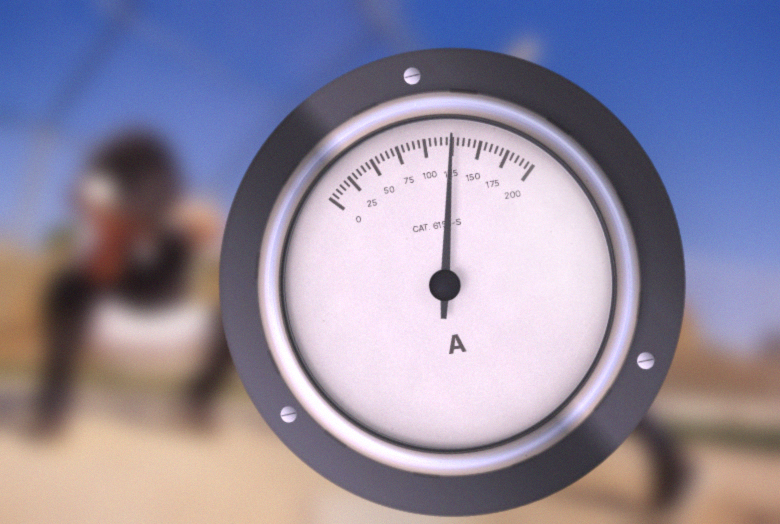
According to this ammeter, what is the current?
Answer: 125 A
